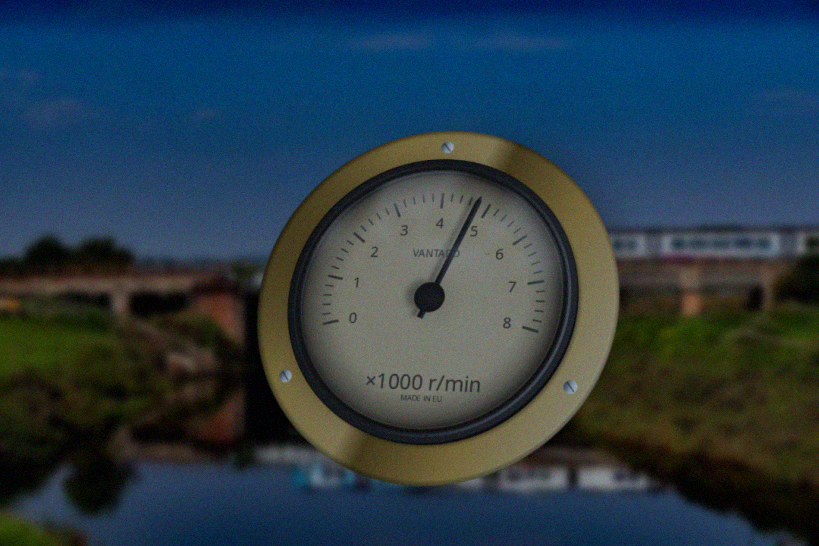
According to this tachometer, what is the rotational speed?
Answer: 4800 rpm
